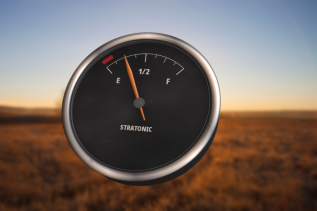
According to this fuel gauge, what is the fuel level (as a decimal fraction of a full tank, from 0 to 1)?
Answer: 0.25
